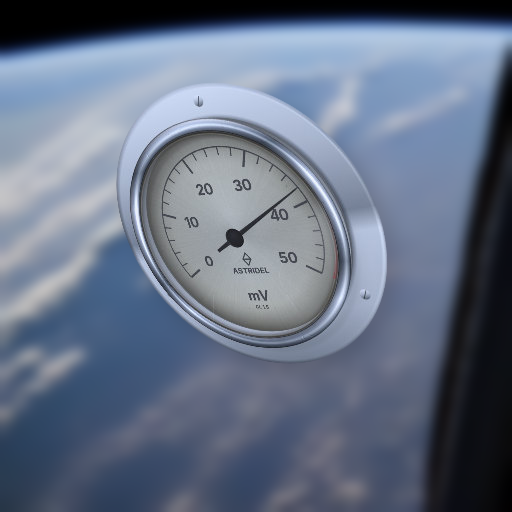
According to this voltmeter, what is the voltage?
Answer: 38 mV
